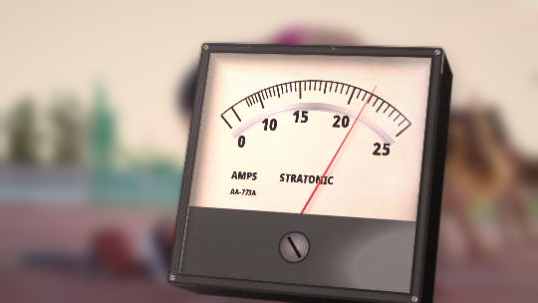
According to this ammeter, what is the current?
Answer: 21.5 A
